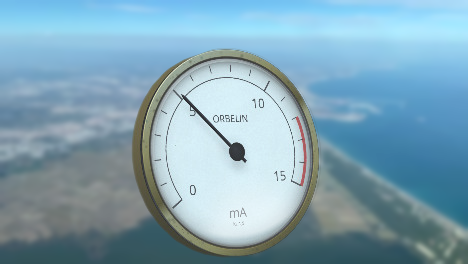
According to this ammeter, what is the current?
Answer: 5 mA
